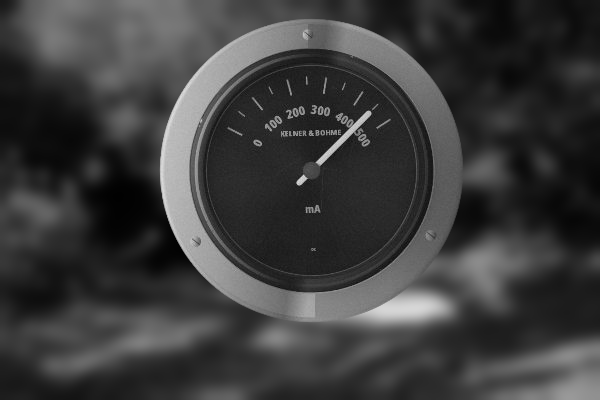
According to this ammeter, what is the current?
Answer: 450 mA
